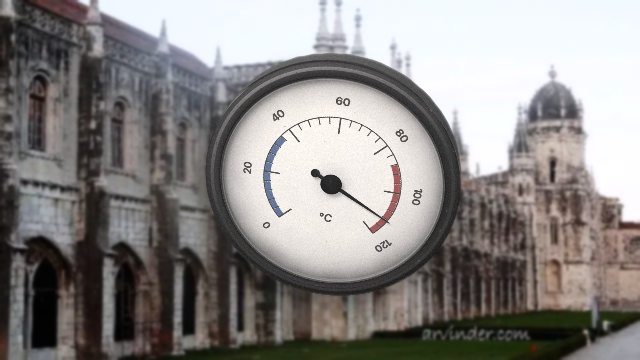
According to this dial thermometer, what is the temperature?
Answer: 112 °C
